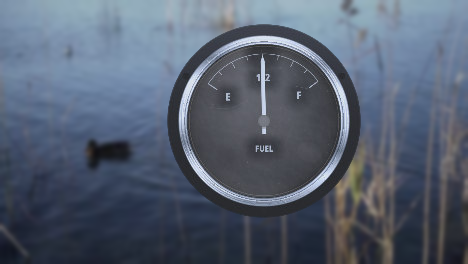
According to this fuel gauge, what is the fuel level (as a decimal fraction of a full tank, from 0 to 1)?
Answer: 0.5
